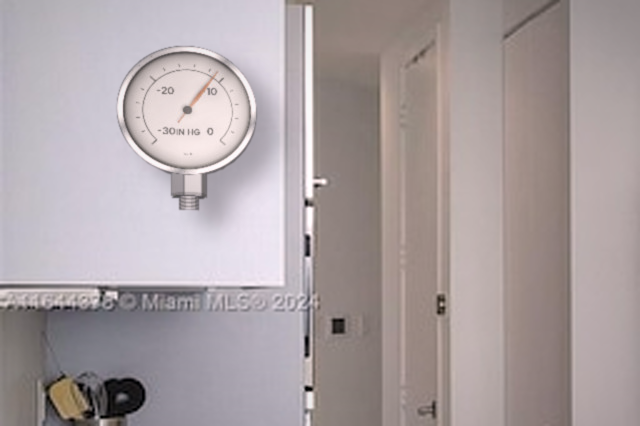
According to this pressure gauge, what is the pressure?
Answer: -11 inHg
